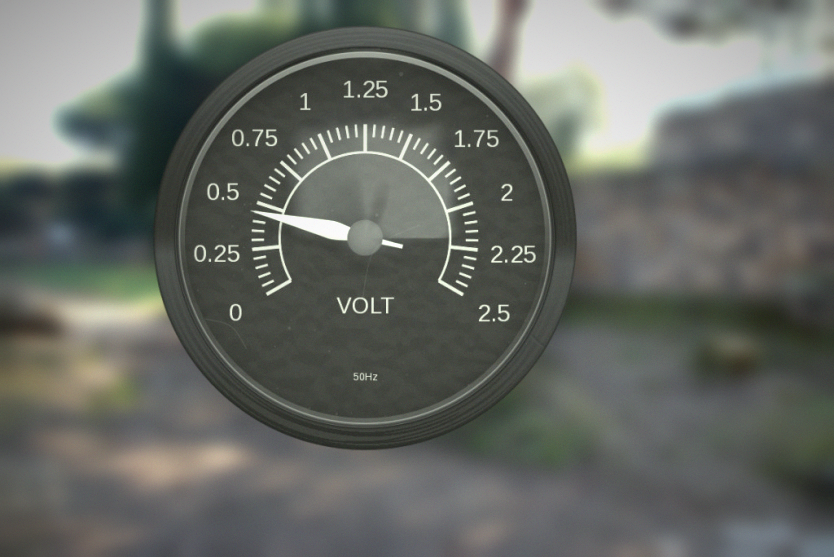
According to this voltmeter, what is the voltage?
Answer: 0.45 V
